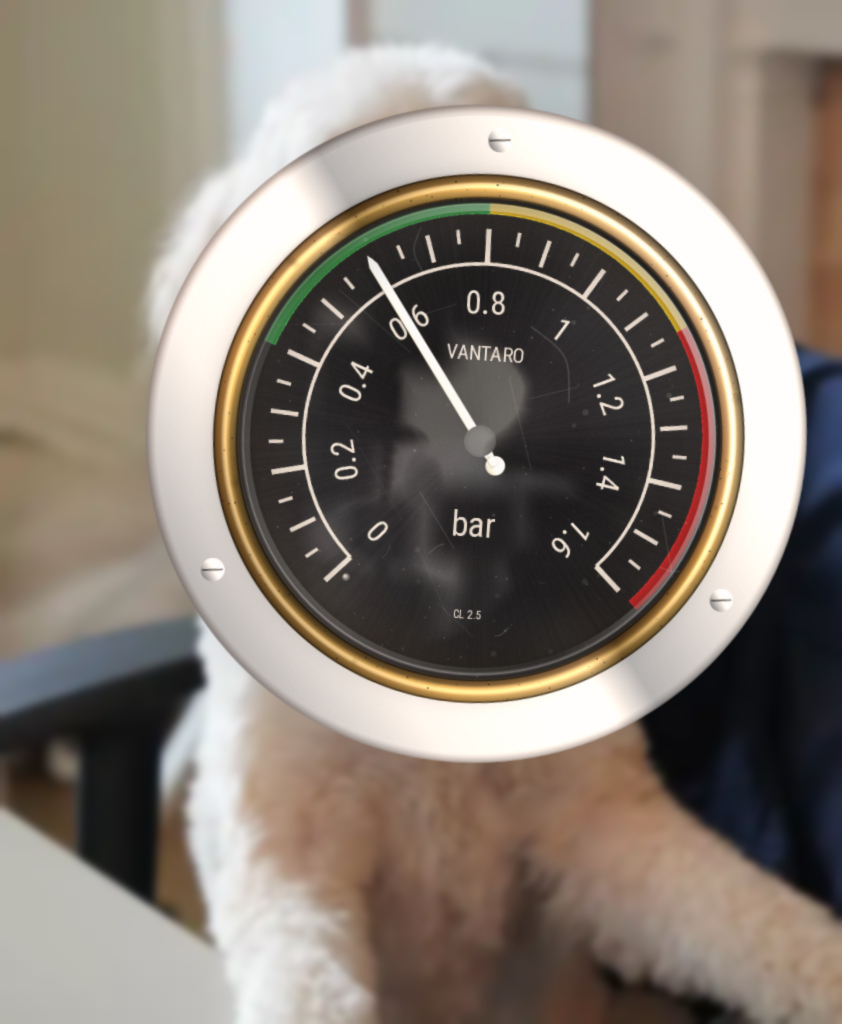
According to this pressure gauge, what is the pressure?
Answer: 0.6 bar
